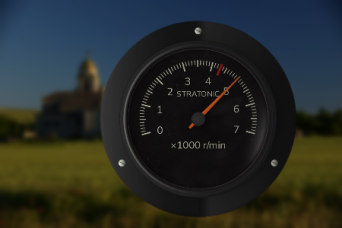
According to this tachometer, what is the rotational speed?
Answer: 5000 rpm
